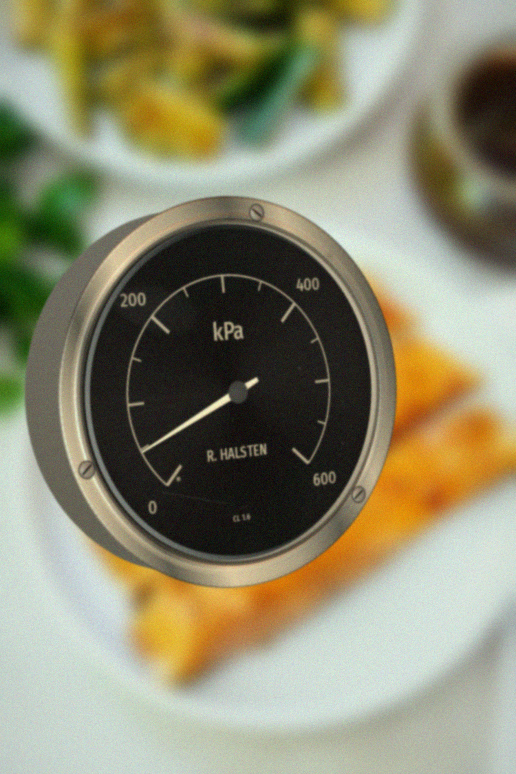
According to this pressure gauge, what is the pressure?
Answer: 50 kPa
